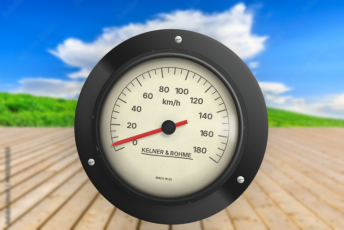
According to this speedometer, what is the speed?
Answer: 5 km/h
